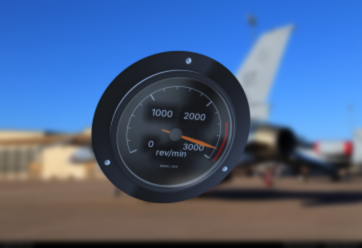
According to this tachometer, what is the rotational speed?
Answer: 2800 rpm
